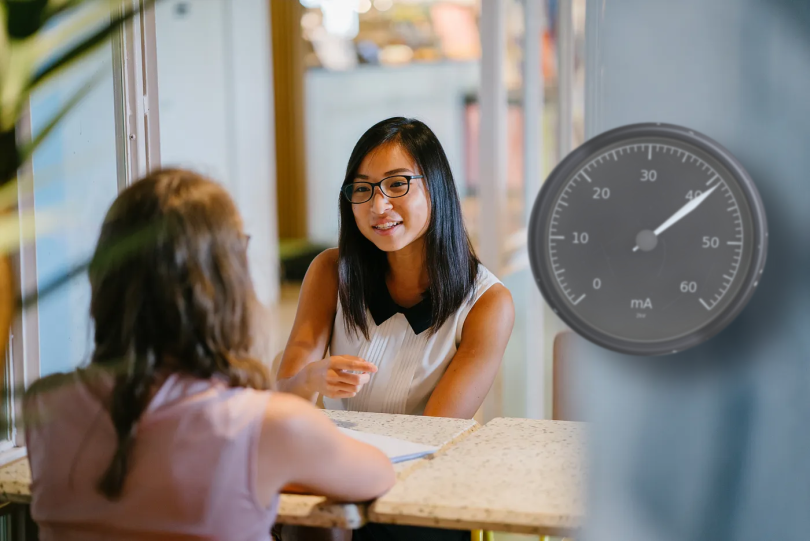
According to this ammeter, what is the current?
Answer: 41 mA
